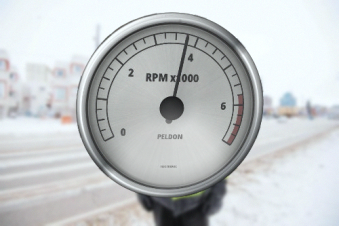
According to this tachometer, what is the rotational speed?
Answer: 3750 rpm
